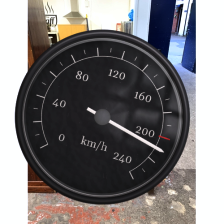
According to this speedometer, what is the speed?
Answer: 210 km/h
